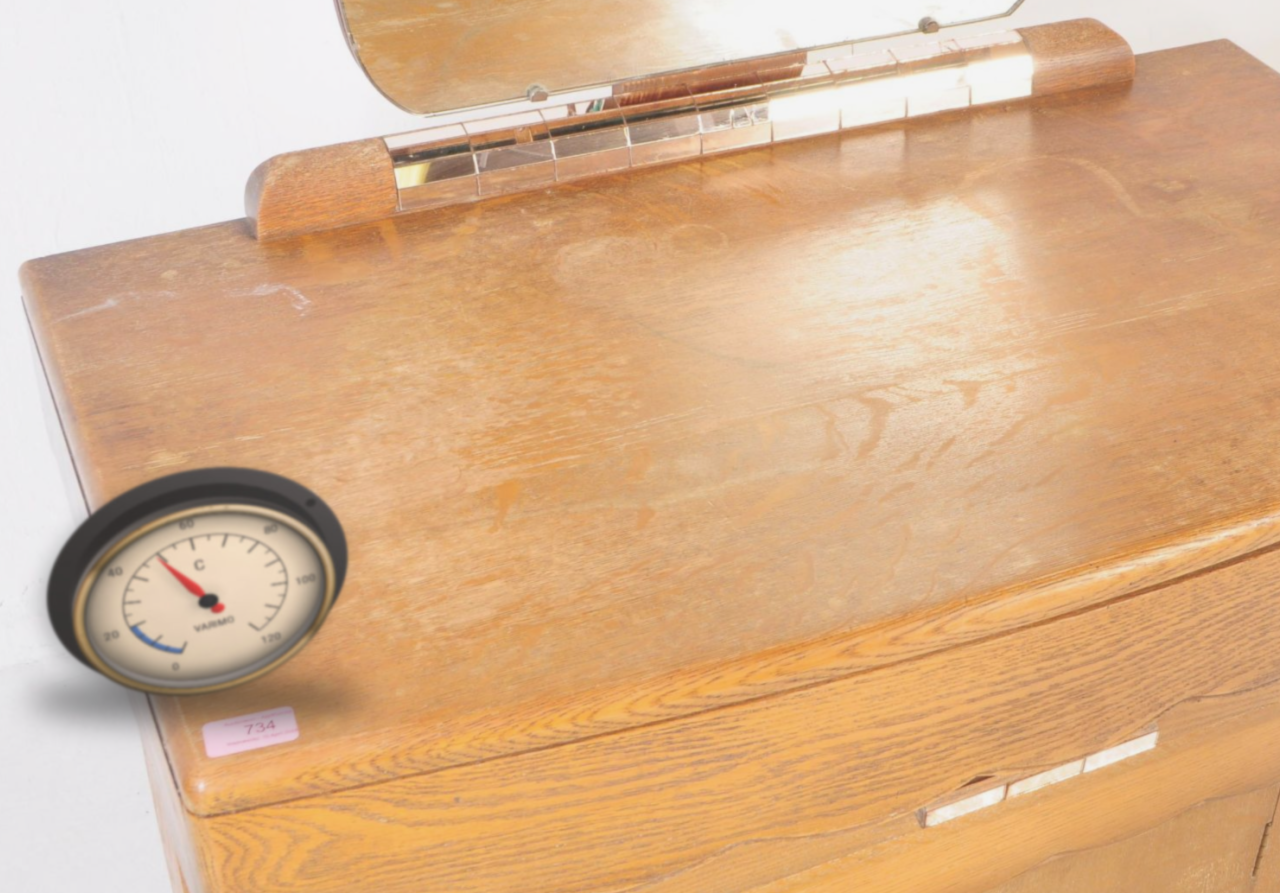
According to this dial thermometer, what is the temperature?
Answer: 50 °C
